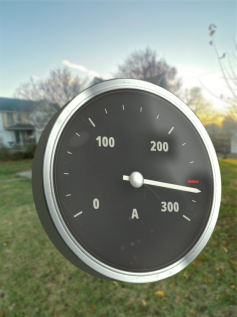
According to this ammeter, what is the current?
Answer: 270 A
